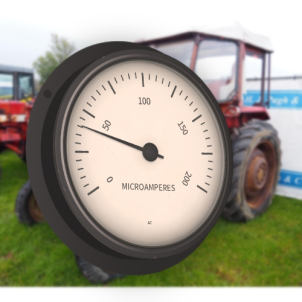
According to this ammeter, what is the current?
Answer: 40 µA
